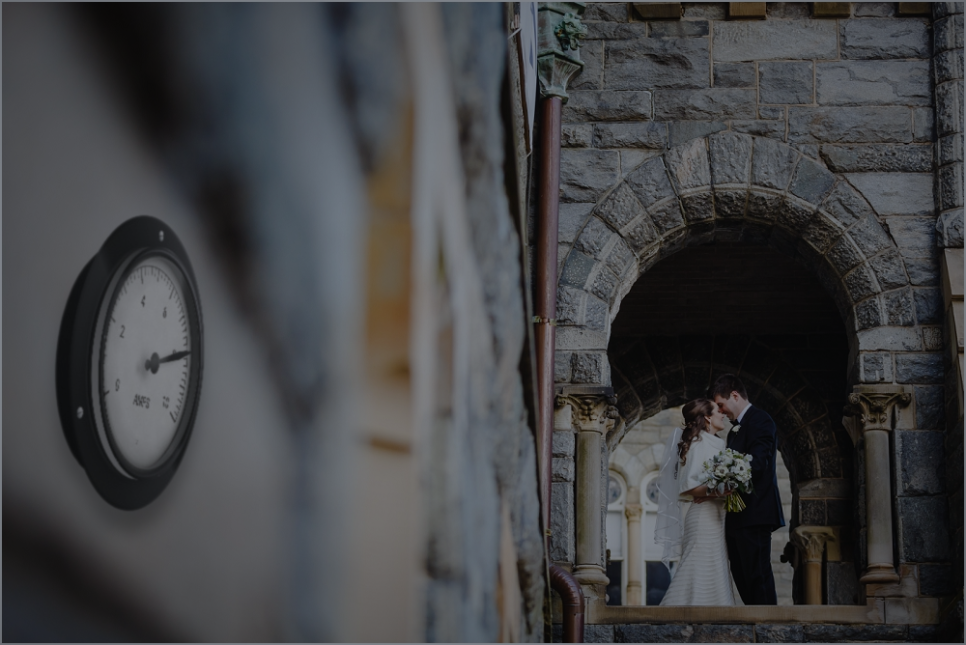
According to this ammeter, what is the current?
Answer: 8 A
